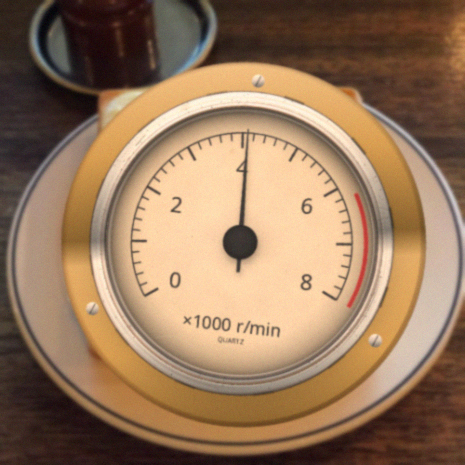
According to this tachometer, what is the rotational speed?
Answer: 4100 rpm
